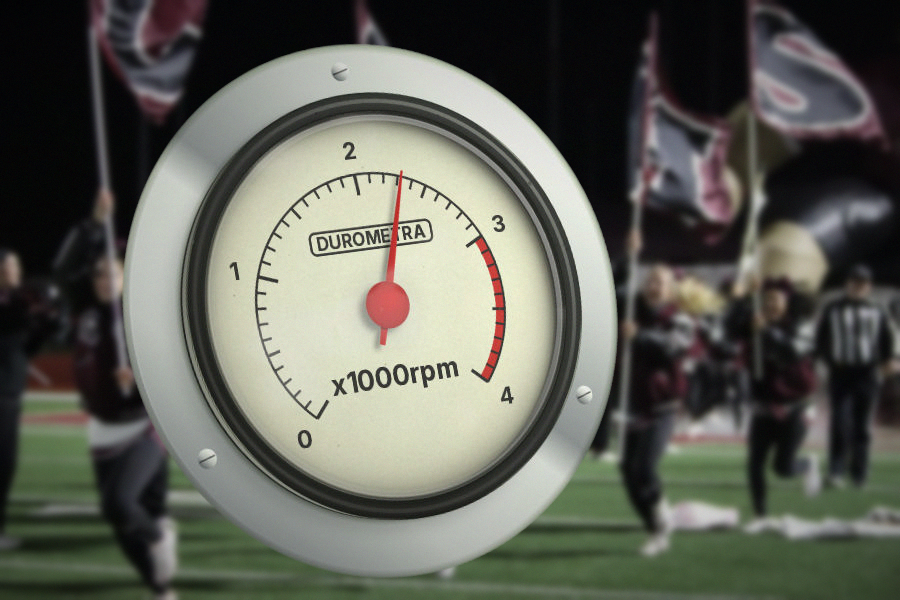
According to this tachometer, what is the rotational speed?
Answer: 2300 rpm
